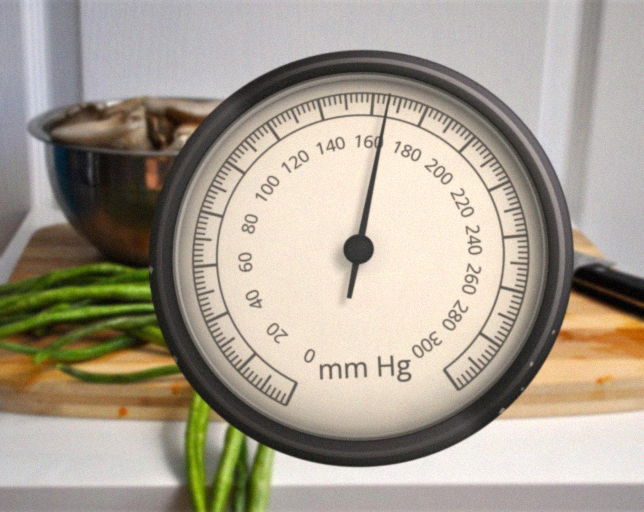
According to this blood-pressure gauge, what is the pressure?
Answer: 166 mmHg
